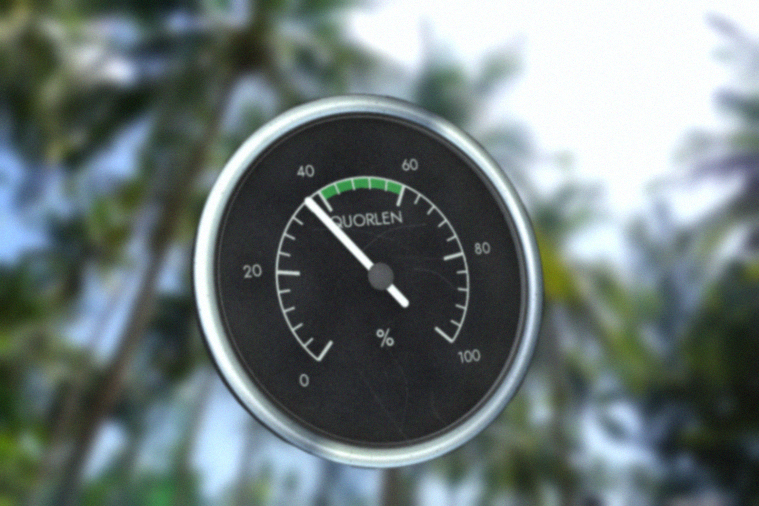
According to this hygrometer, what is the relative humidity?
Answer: 36 %
